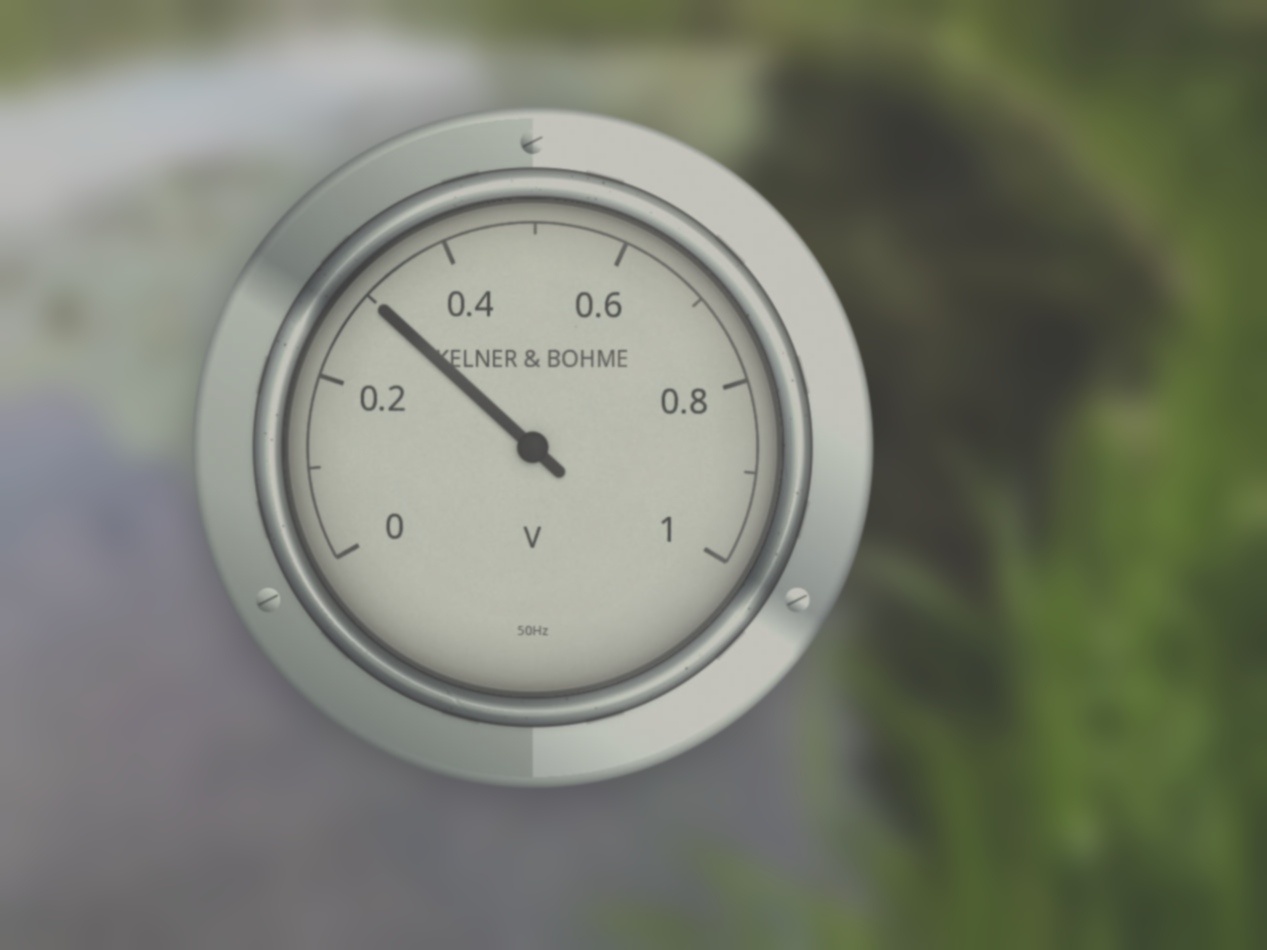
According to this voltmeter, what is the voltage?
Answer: 0.3 V
